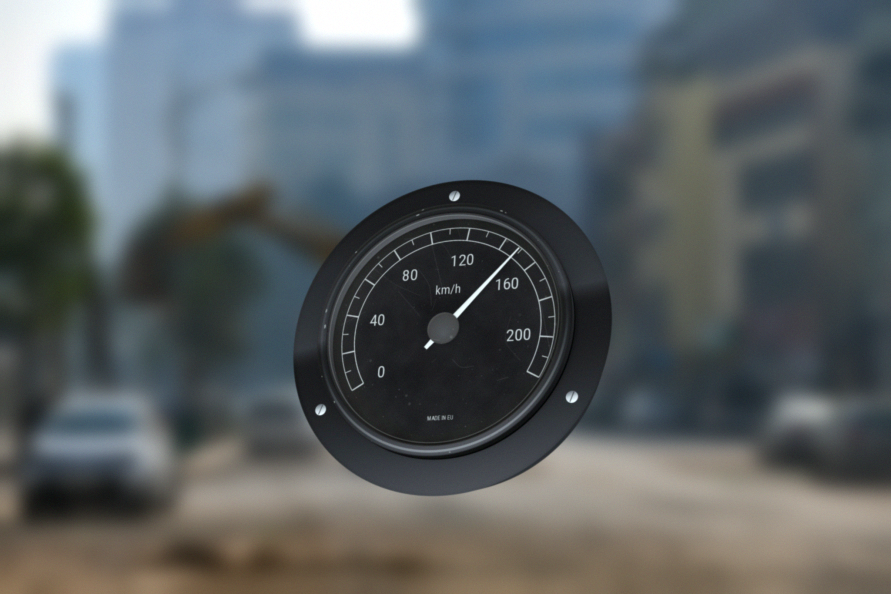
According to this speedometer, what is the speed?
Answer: 150 km/h
